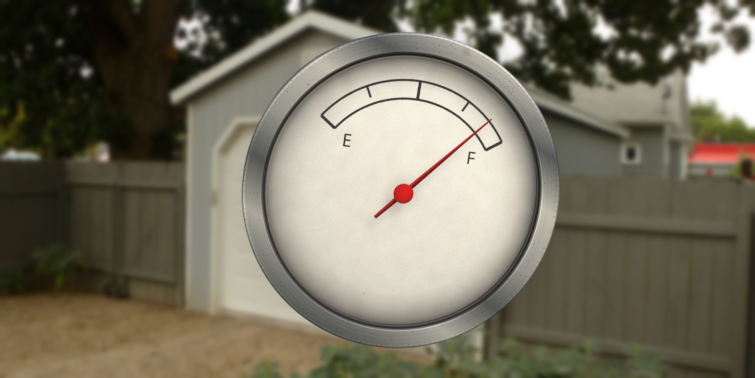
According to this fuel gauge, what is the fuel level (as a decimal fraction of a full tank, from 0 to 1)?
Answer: 0.875
